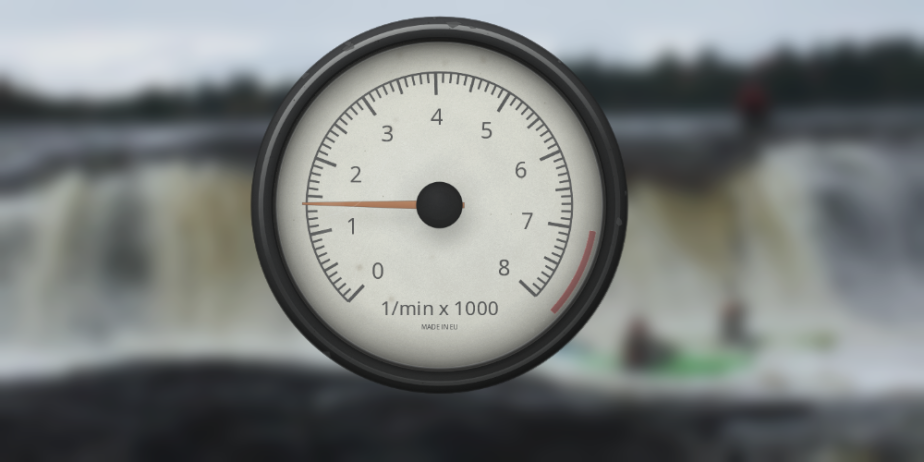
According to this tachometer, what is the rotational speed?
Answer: 1400 rpm
